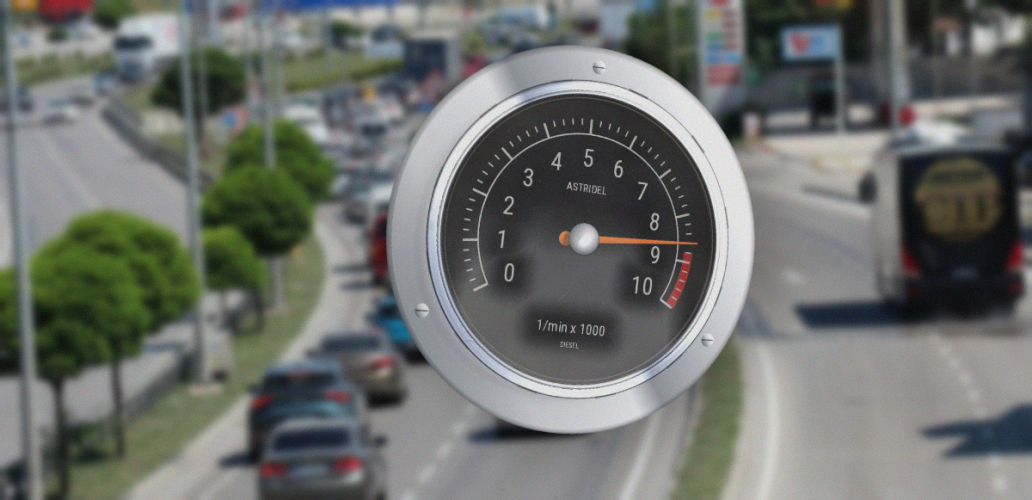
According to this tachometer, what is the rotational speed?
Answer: 8600 rpm
